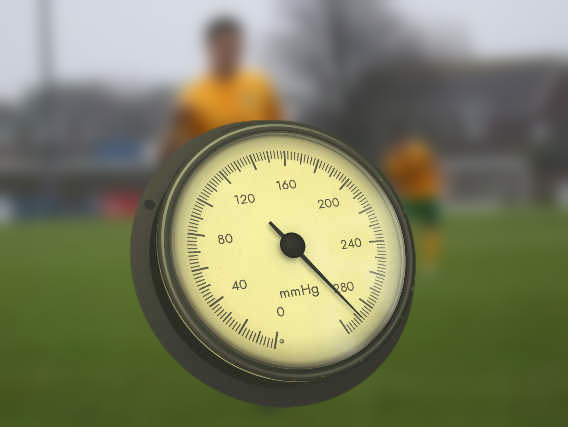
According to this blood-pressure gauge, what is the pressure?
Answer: 290 mmHg
